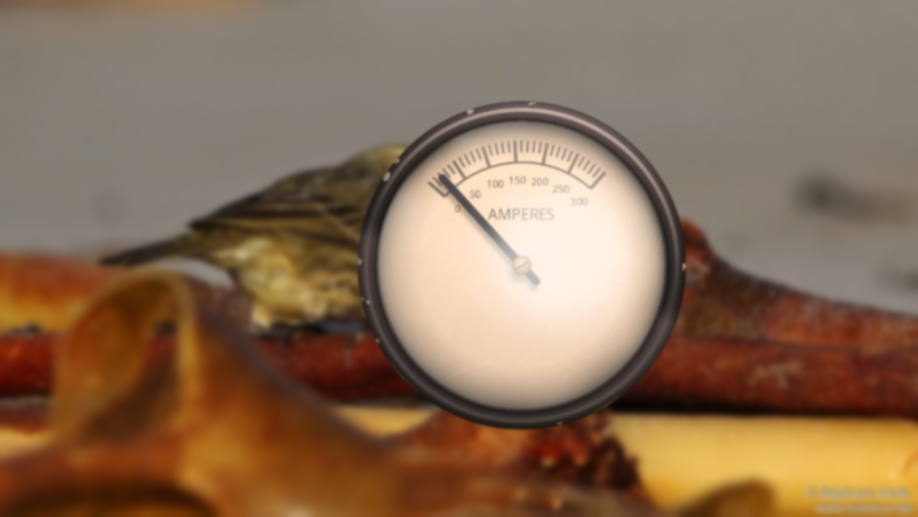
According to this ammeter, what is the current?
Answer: 20 A
